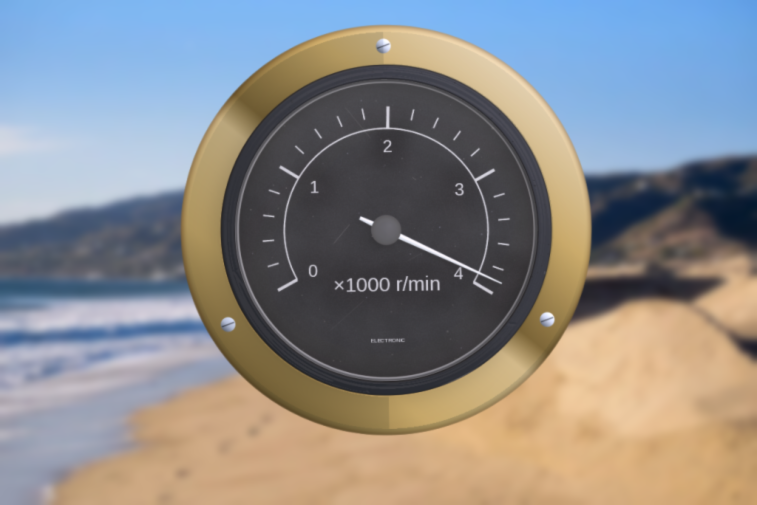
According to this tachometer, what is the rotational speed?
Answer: 3900 rpm
